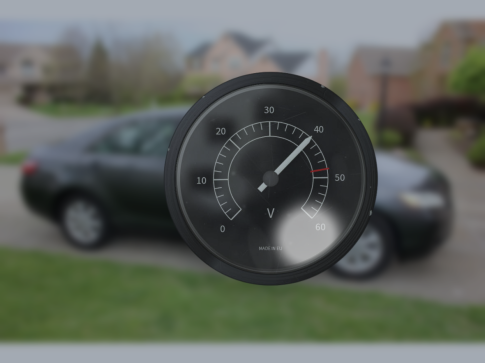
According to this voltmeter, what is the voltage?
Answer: 40 V
